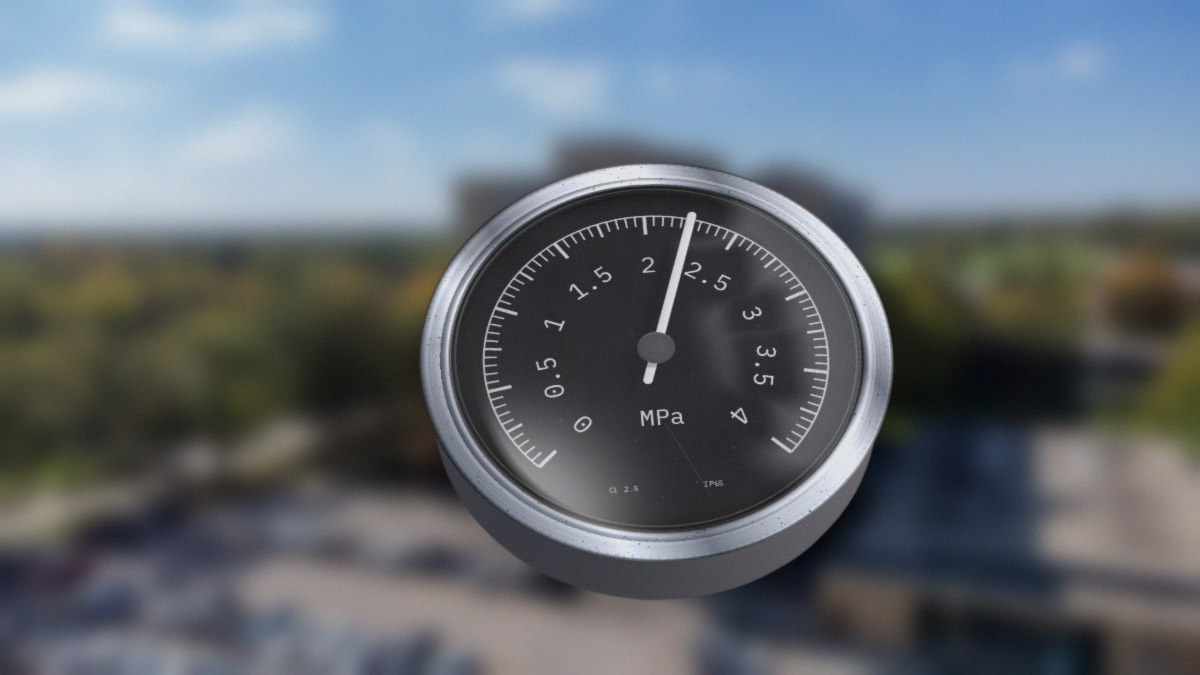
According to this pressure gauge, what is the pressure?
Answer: 2.25 MPa
